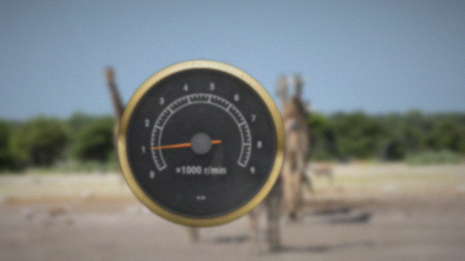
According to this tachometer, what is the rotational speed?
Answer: 1000 rpm
